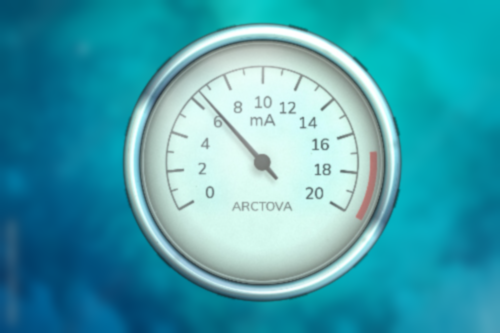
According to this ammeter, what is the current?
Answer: 6.5 mA
